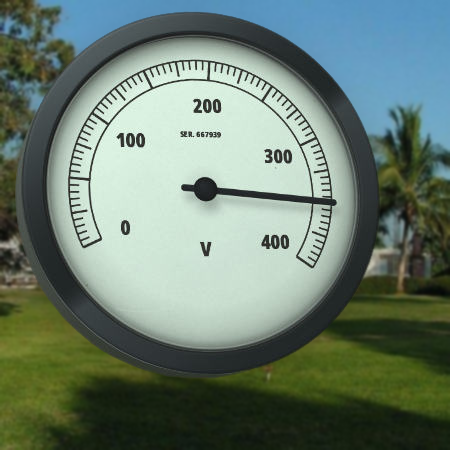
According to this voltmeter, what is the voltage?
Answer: 350 V
